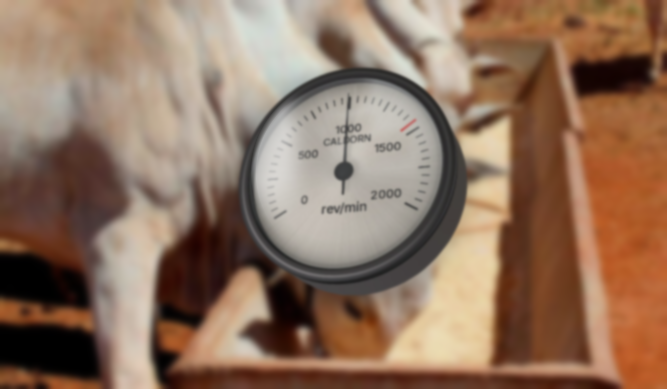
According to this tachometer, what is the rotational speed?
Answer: 1000 rpm
